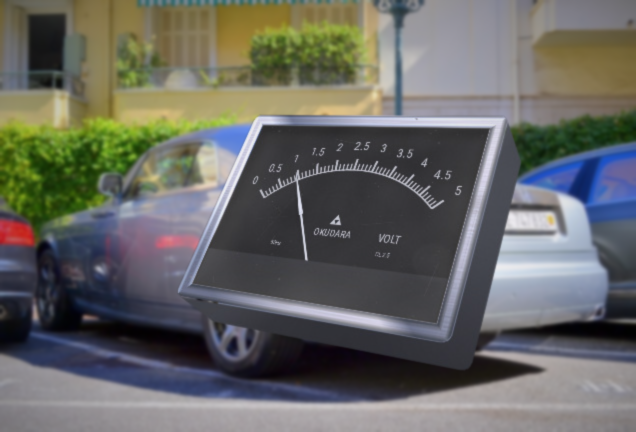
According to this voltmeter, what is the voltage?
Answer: 1 V
